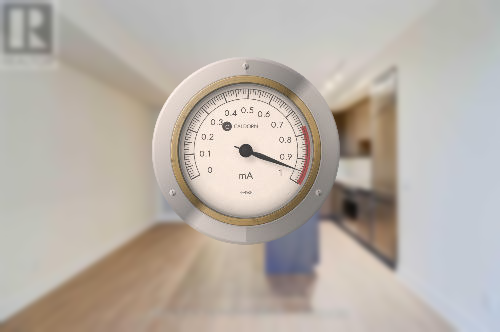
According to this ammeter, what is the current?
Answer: 0.95 mA
